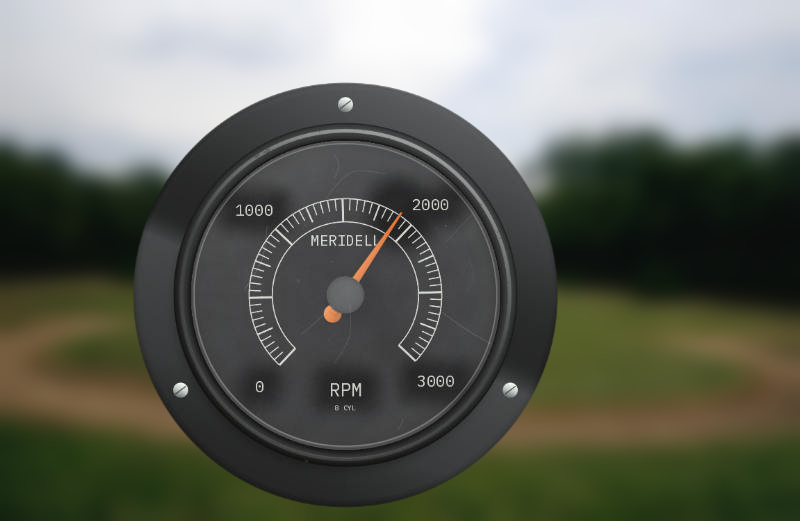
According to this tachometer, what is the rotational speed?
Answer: 1900 rpm
